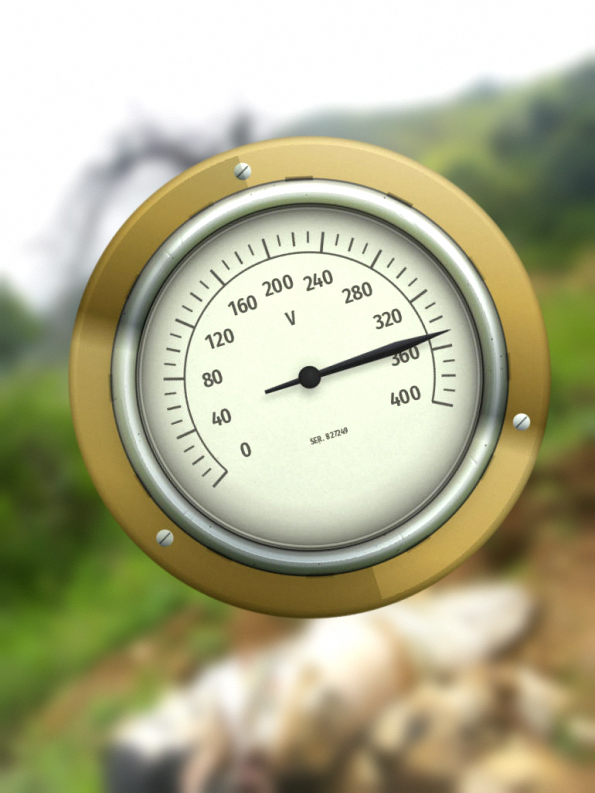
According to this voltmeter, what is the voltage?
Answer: 350 V
